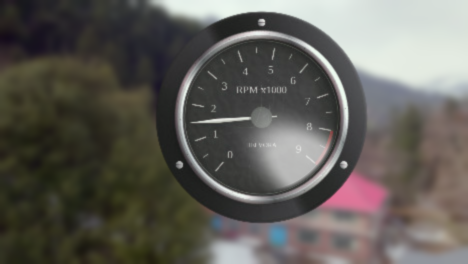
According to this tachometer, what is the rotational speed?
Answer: 1500 rpm
